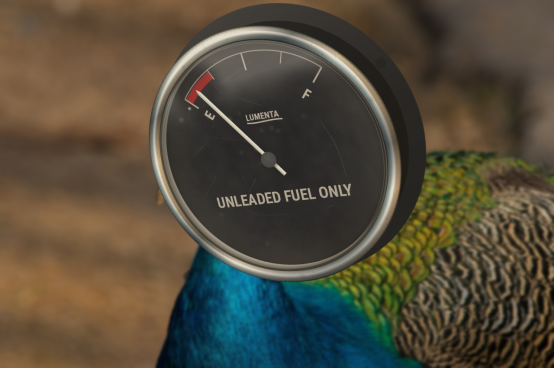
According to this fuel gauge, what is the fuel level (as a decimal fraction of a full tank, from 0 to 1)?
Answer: 0.125
